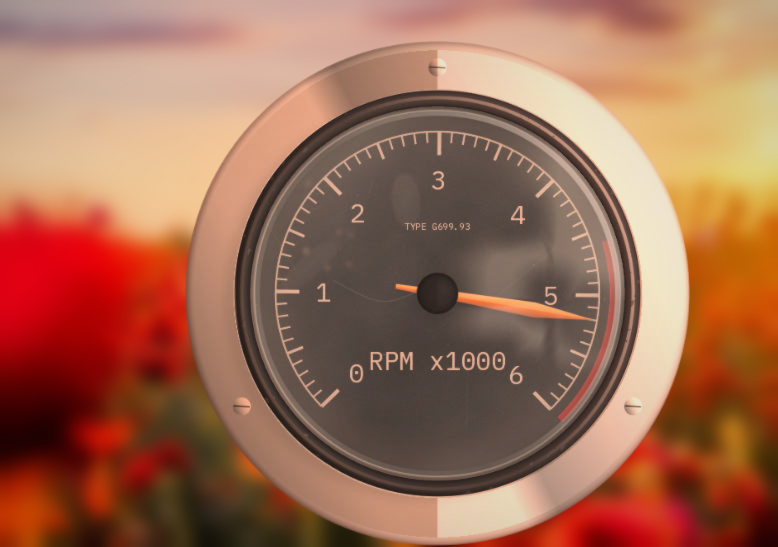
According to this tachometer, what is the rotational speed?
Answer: 5200 rpm
